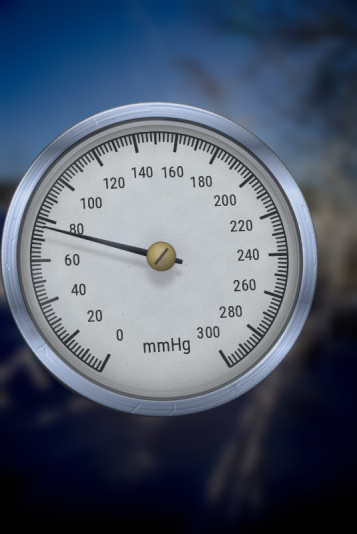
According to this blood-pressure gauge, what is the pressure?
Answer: 76 mmHg
